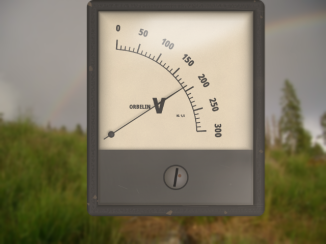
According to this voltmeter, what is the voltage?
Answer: 190 V
